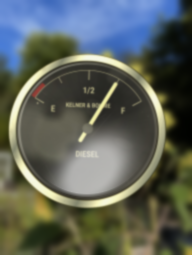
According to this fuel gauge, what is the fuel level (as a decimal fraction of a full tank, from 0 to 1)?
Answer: 0.75
